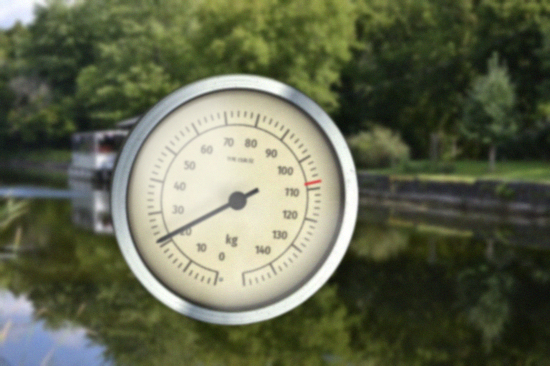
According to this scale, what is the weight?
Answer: 22 kg
